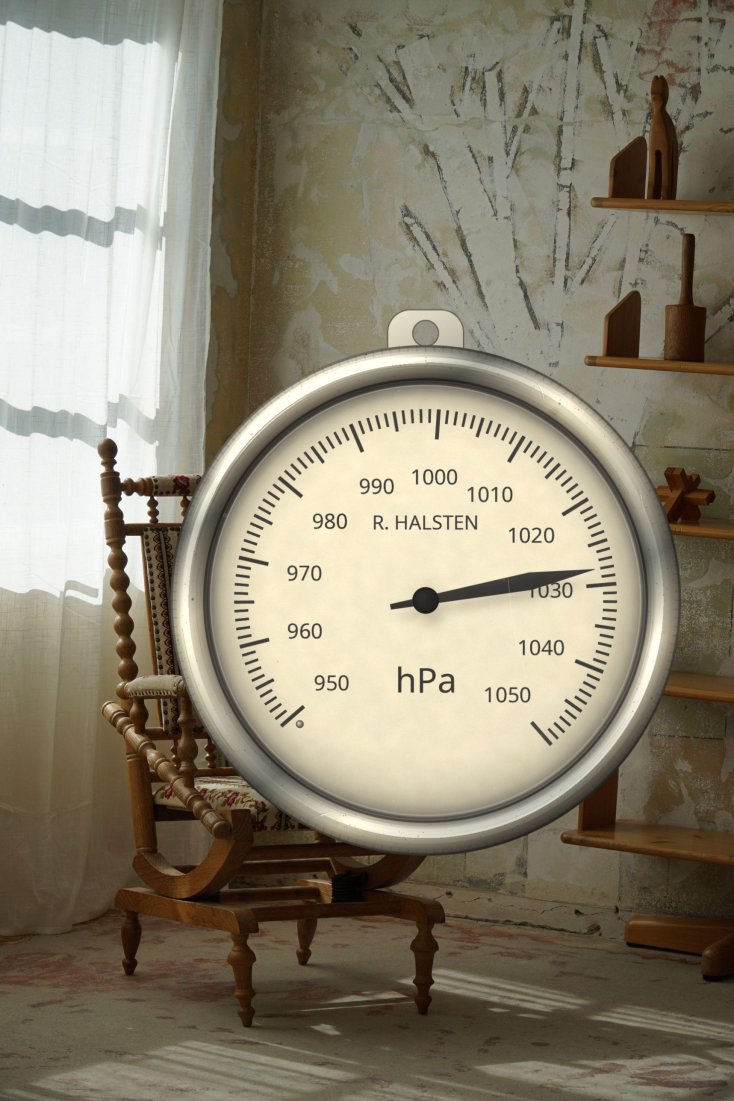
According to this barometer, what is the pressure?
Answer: 1028 hPa
